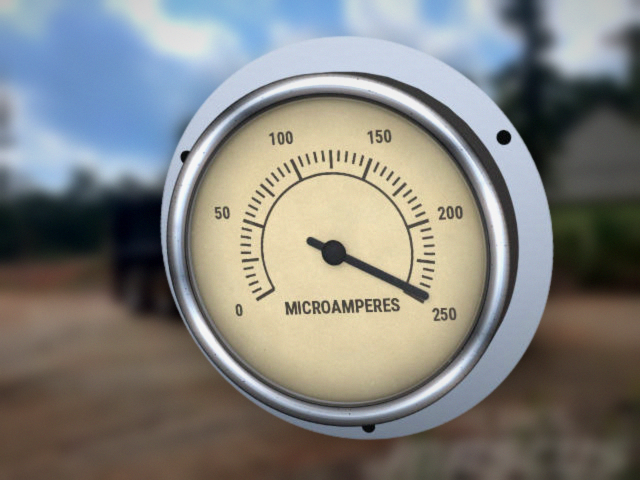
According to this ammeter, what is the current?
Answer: 245 µA
